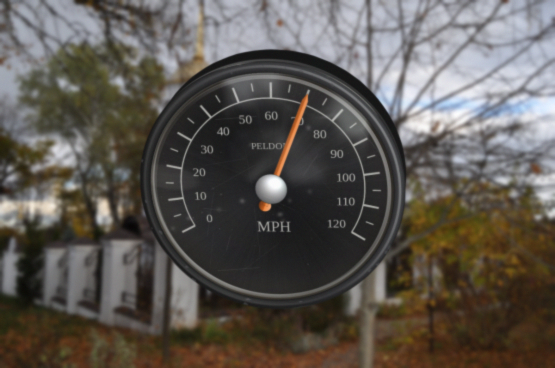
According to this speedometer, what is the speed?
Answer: 70 mph
